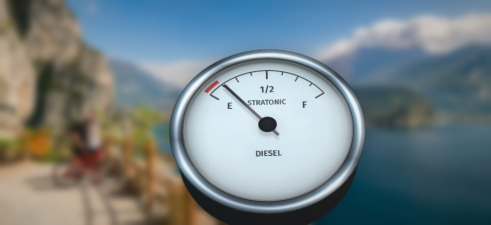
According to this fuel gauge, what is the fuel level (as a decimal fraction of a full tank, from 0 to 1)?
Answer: 0.125
